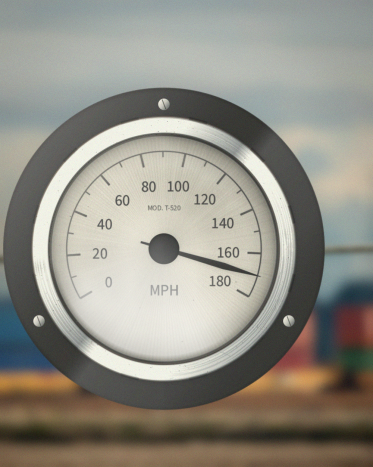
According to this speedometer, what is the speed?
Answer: 170 mph
